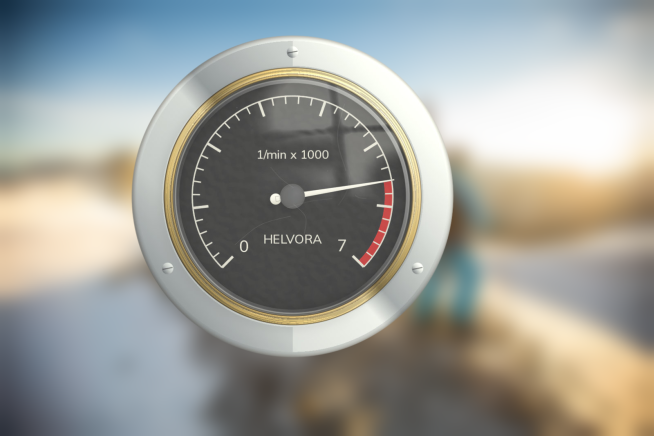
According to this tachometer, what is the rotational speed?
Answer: 5600 rpm
